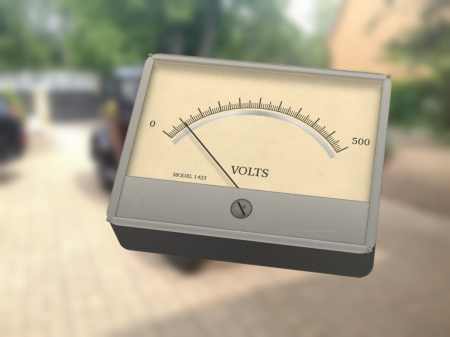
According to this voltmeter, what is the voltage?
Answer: 50 V
